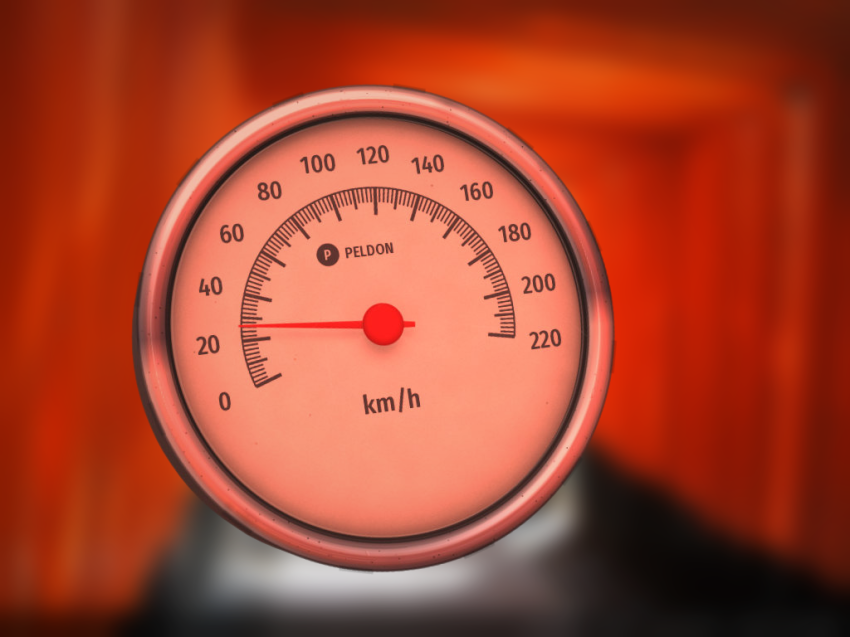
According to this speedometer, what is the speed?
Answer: 26 km/h
